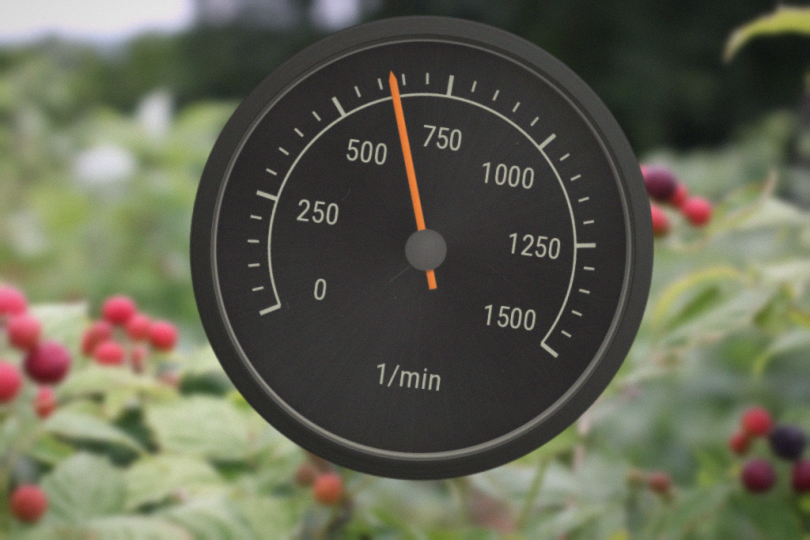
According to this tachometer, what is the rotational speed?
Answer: 625 rpm
